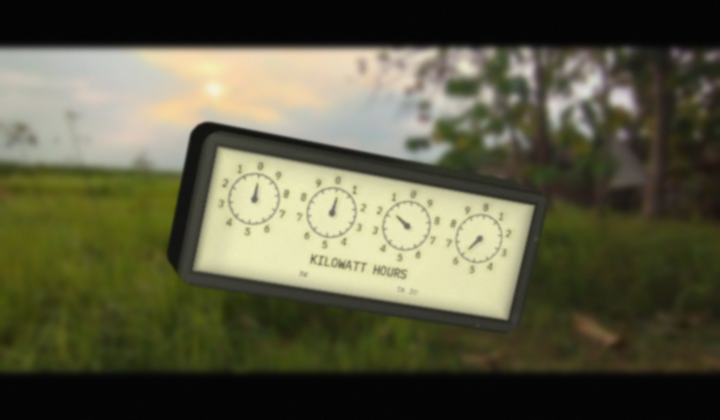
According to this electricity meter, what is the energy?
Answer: 16 kWh
